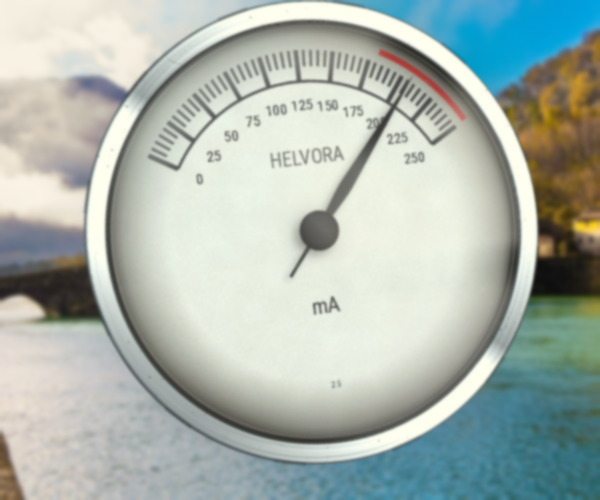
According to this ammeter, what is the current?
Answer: 205 mA
